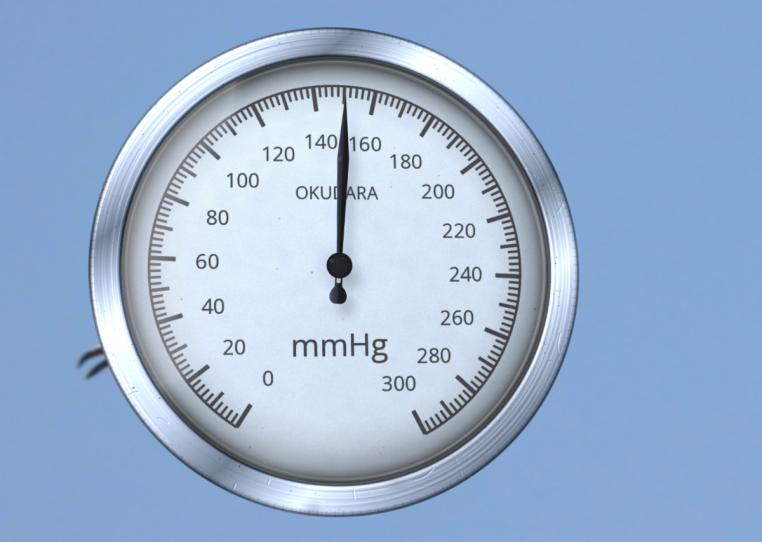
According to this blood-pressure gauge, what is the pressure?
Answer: 150 mmHg
